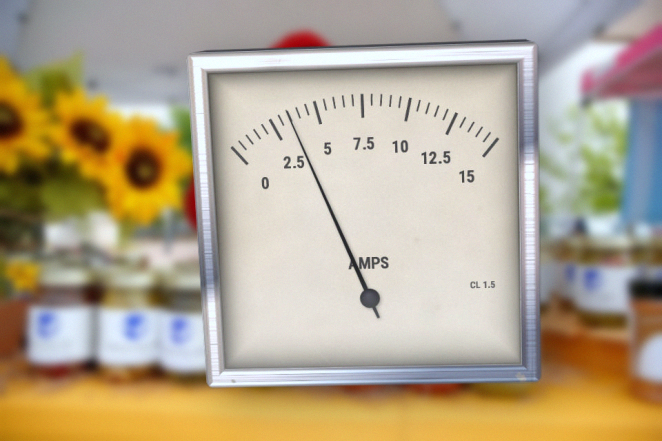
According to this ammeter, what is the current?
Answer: 3.5 A
